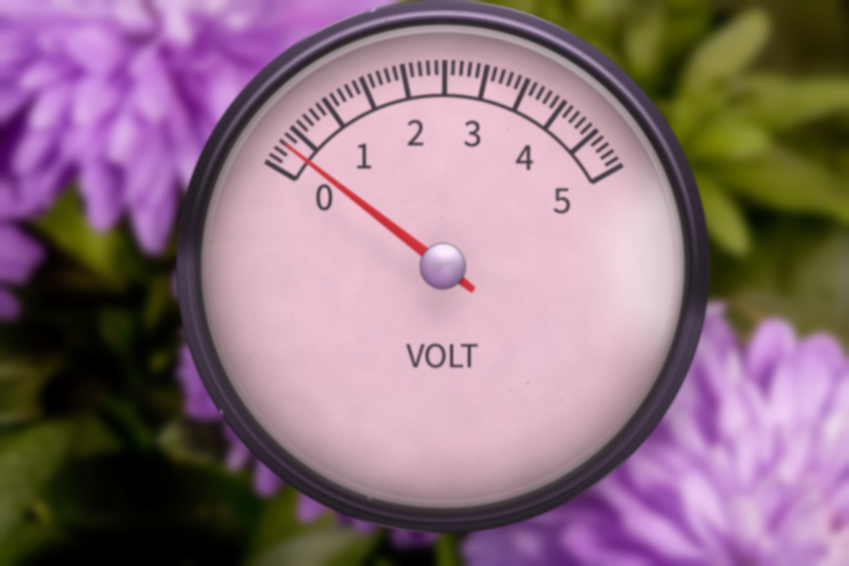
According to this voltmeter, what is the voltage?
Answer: 0.3 V
